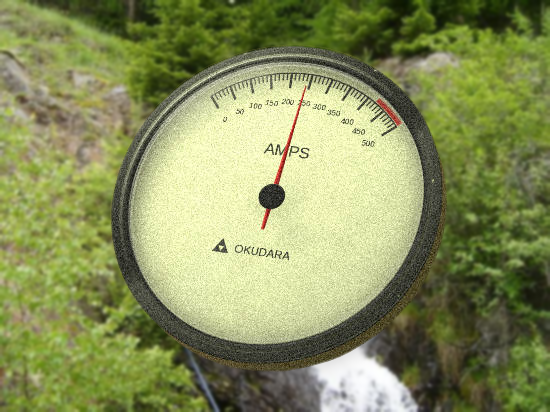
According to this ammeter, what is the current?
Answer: 250 A
